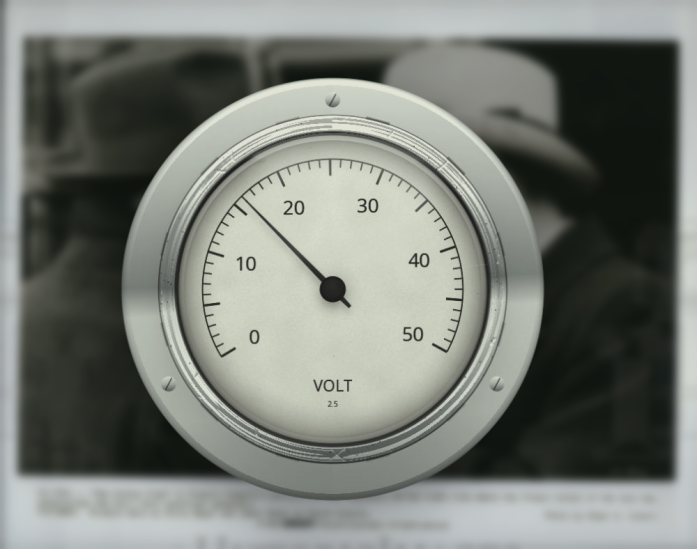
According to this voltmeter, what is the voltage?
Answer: 16 V
